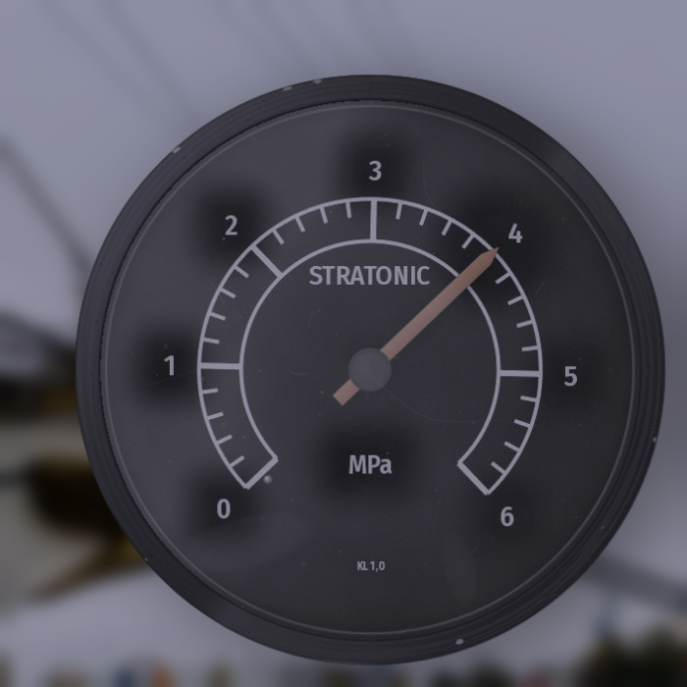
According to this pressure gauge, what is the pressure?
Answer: 4 MPa
